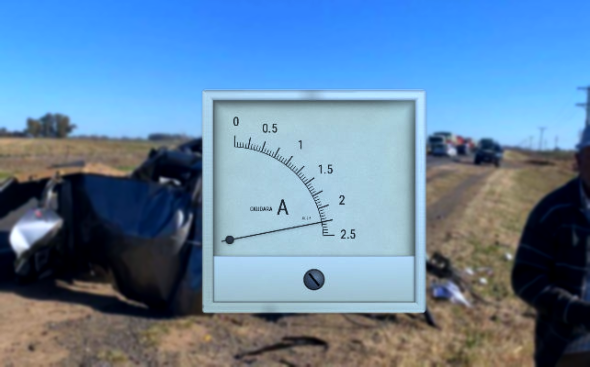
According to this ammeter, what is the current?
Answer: 2.25 A
